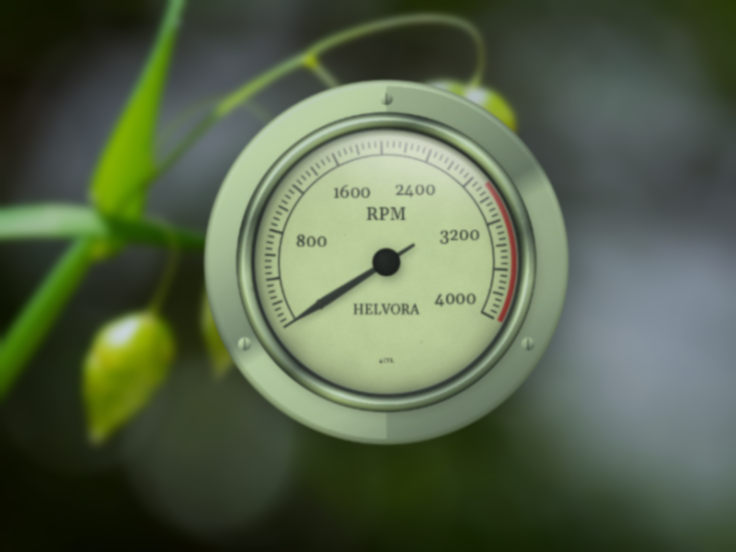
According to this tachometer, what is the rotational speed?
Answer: 0 rpm
